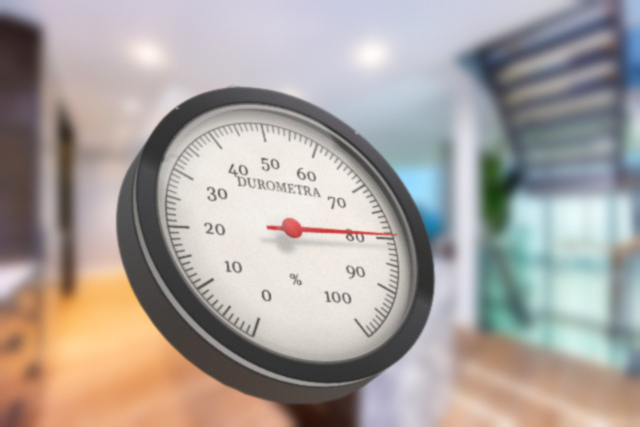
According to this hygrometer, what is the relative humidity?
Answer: 80 %
